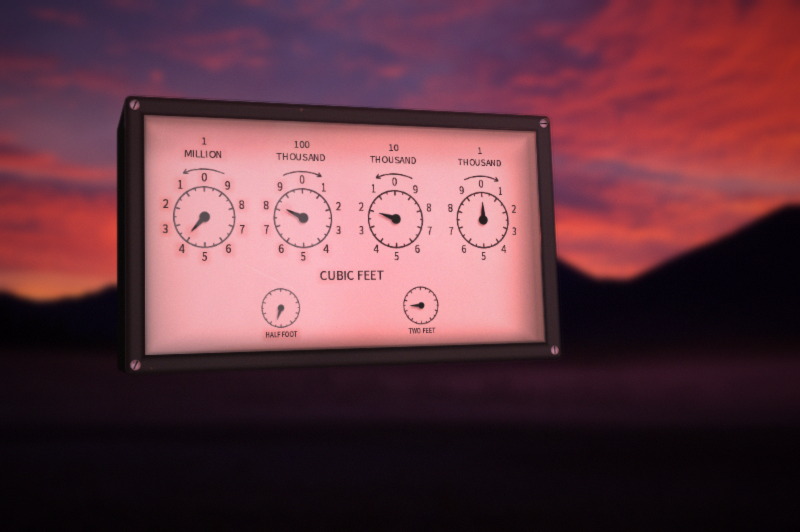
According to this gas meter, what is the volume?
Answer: 382000 ft³
